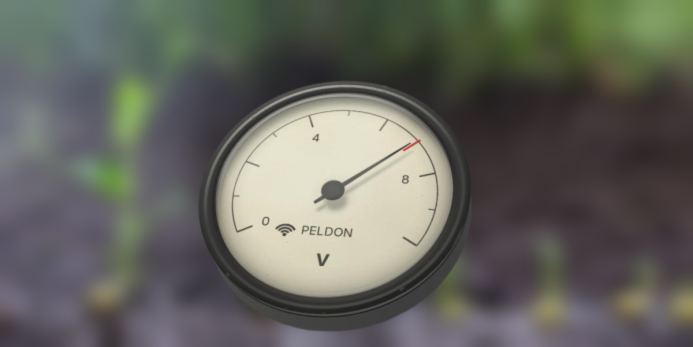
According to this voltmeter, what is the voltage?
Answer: 7 V
